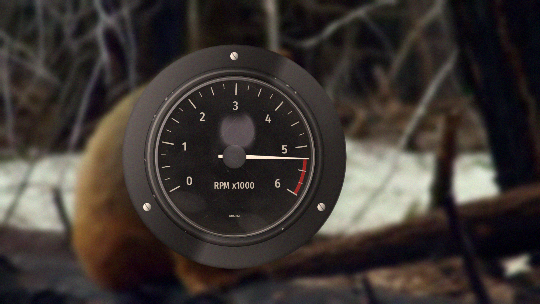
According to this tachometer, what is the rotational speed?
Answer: 5250 rpm
